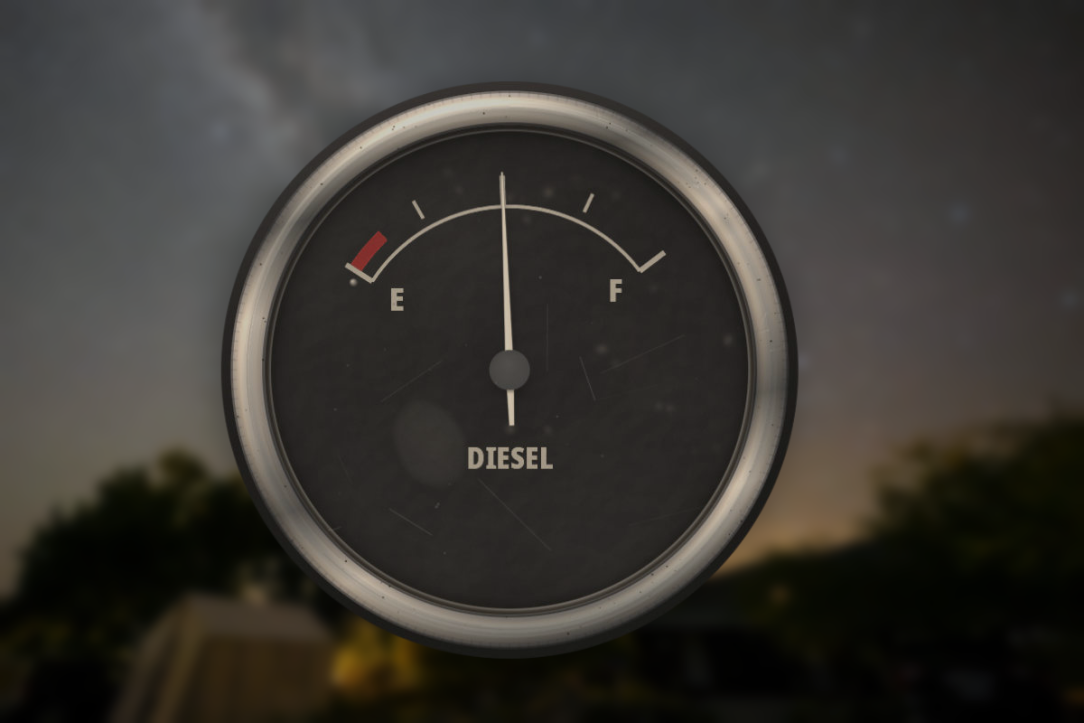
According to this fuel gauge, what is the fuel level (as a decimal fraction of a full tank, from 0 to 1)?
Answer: 0.5
